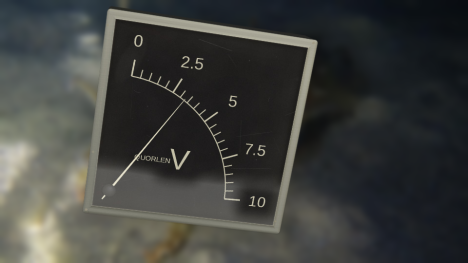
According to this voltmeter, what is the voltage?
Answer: 3.25 V
